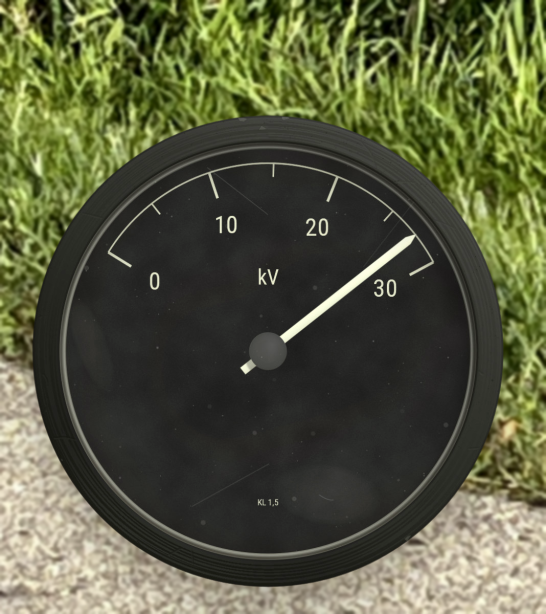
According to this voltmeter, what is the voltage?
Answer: 27.5 kV
